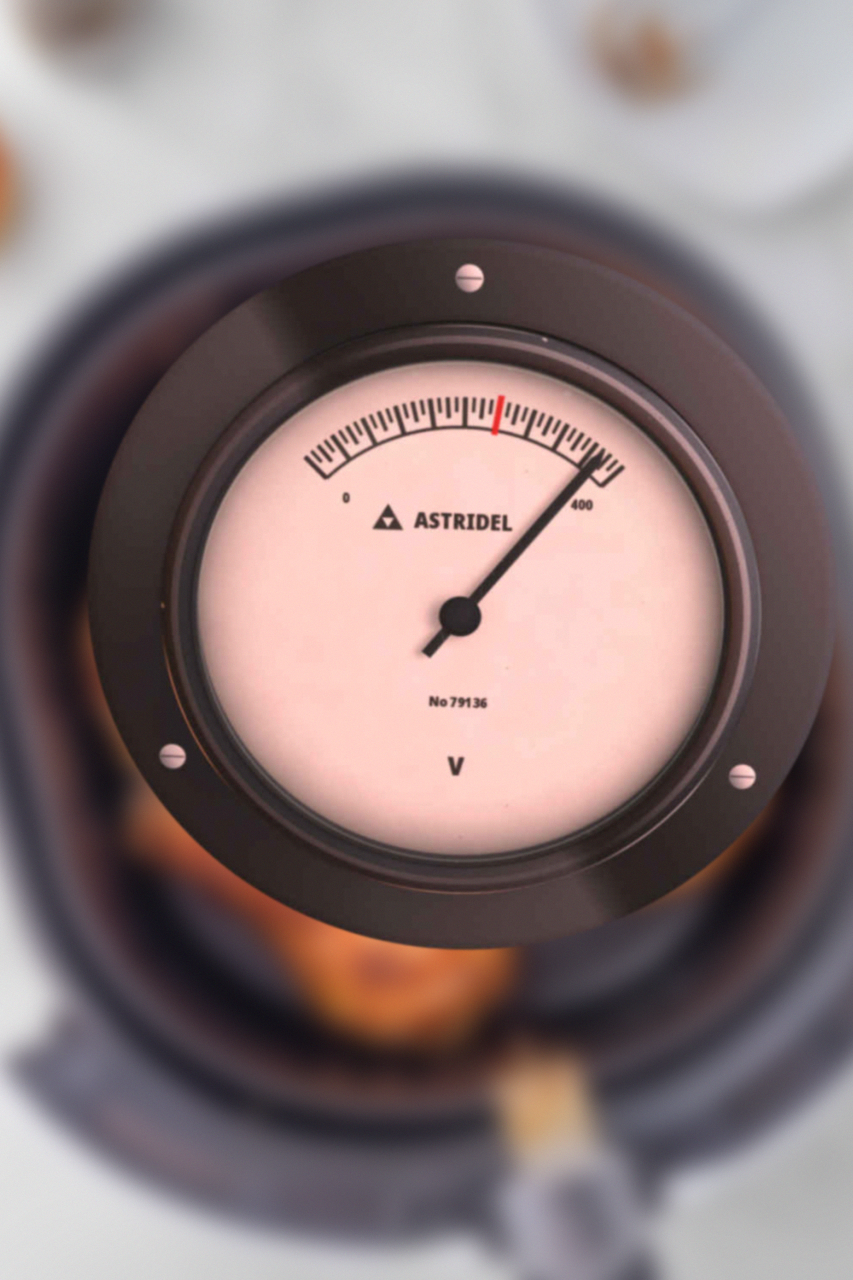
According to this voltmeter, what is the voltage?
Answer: 370 V
